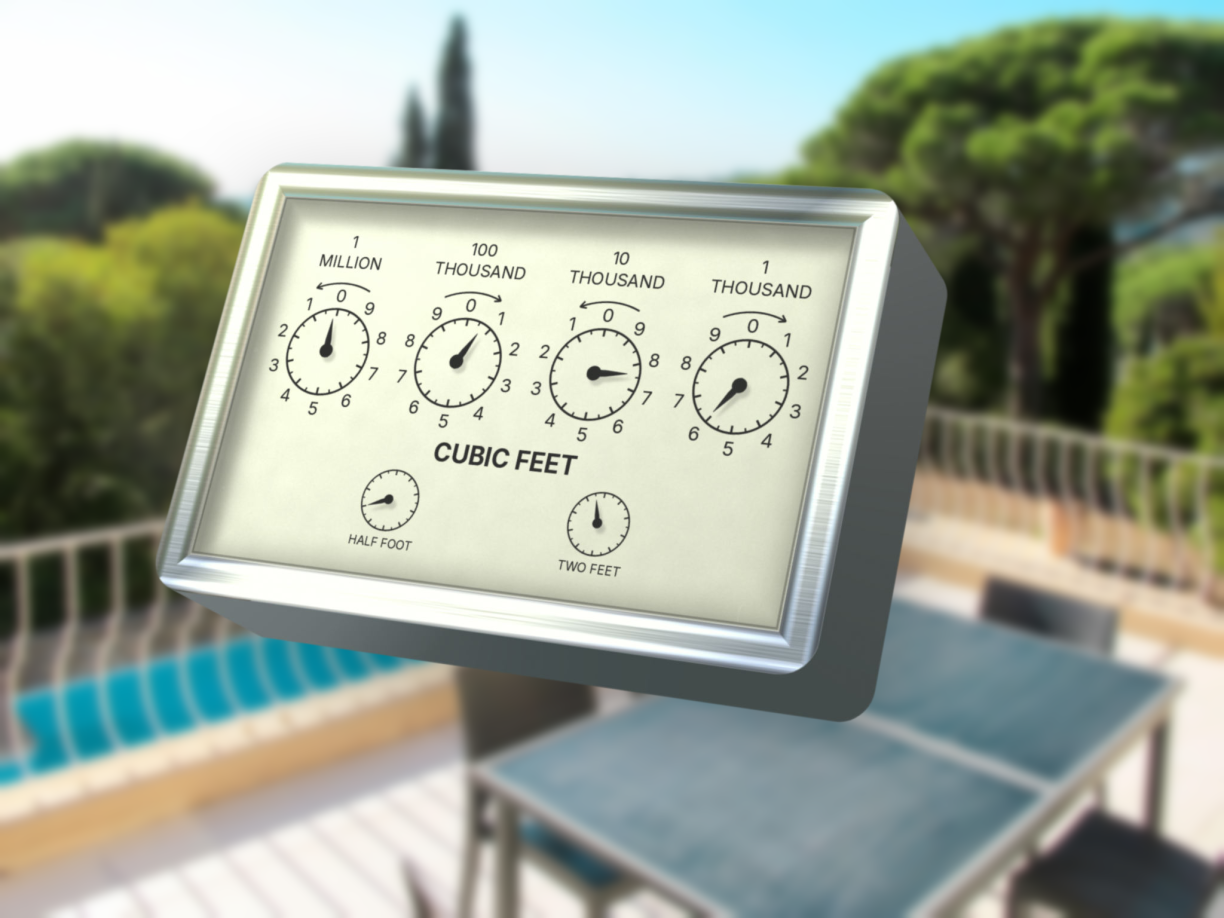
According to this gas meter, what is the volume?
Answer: 7600 ft³
